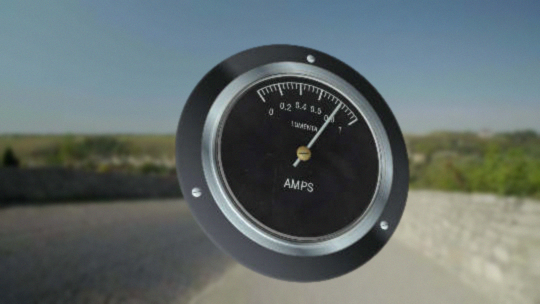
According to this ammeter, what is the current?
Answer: 0.8 A
